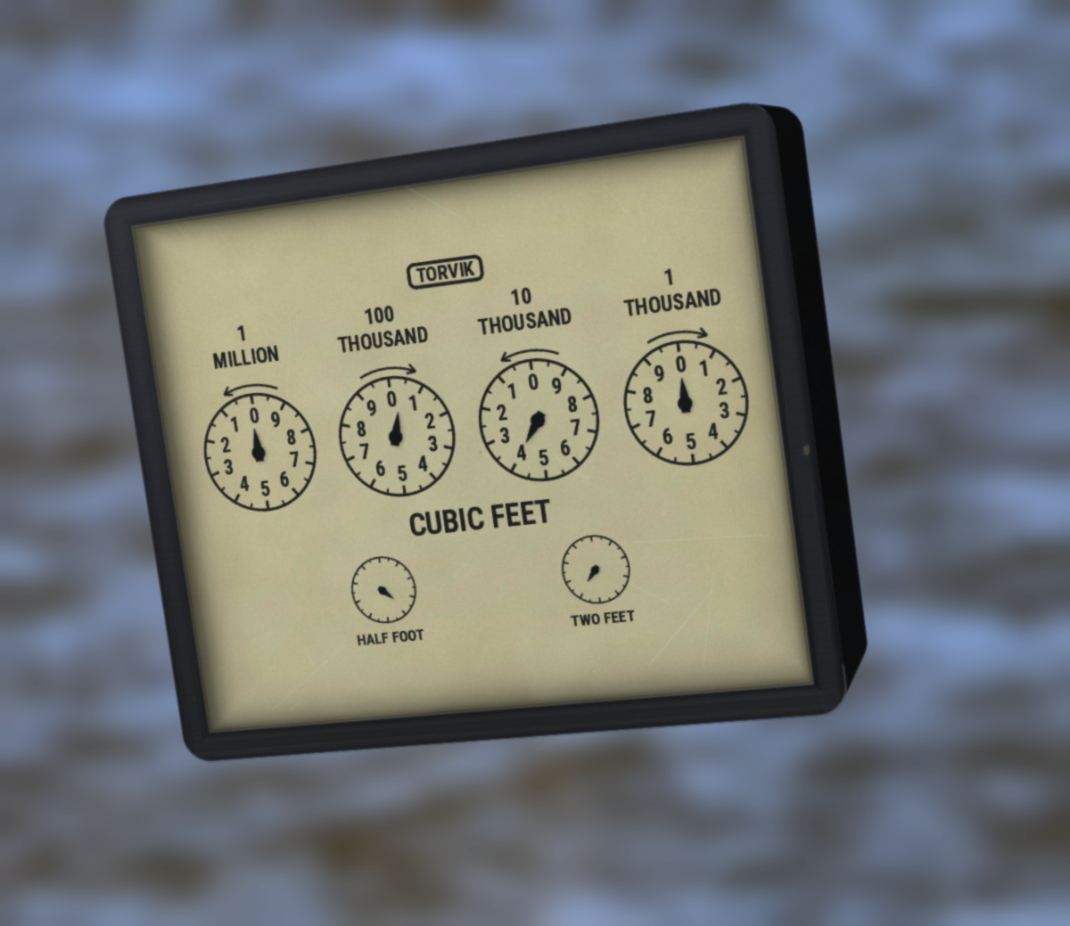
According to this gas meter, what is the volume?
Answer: 4000 ft³
